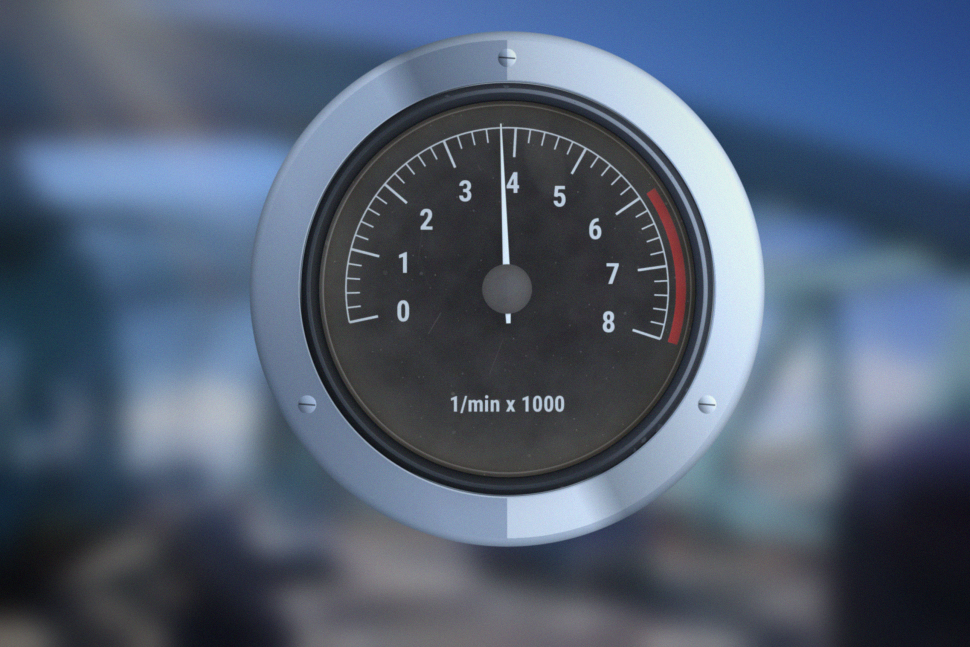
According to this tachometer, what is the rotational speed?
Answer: 3800 rpm
